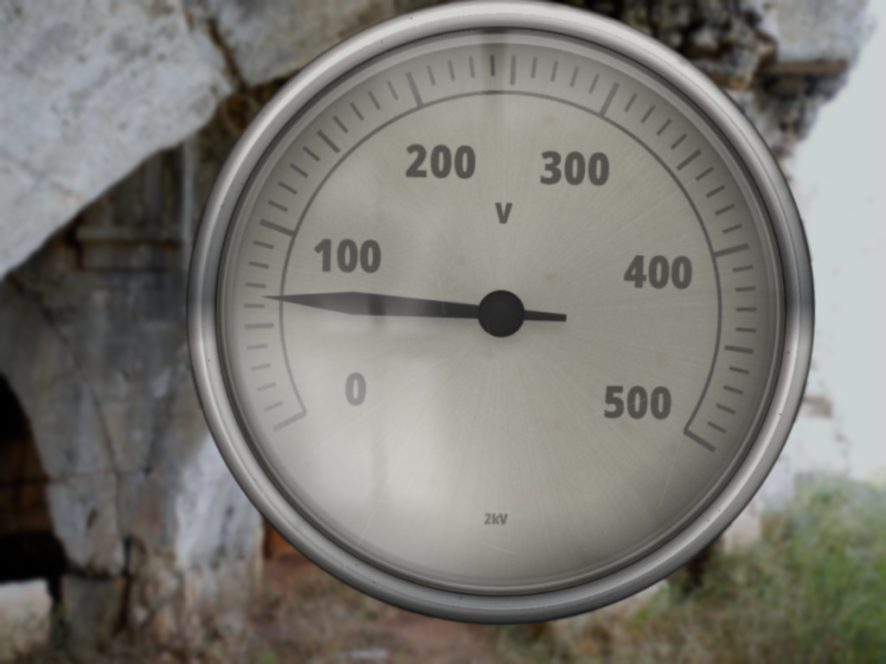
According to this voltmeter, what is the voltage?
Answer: 65 V
